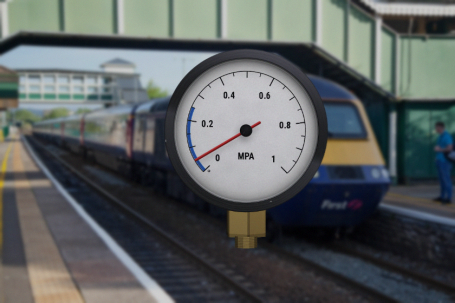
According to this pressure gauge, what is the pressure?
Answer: 0.05 MPa
